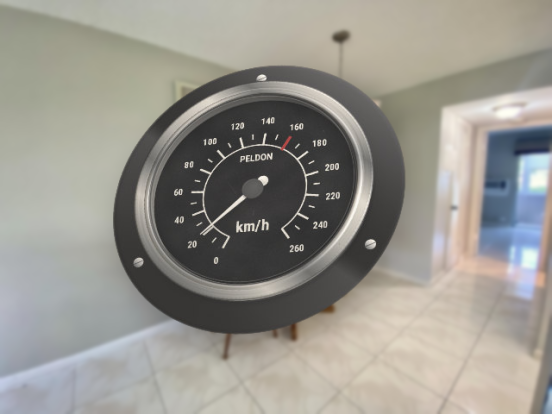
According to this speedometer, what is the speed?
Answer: 20 km/h
